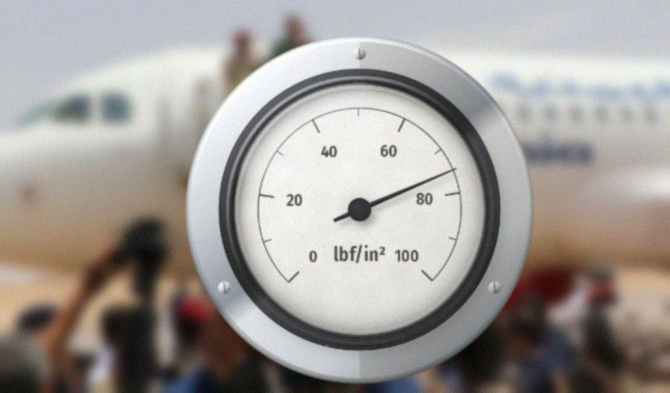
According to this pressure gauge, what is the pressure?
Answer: 75 psi
